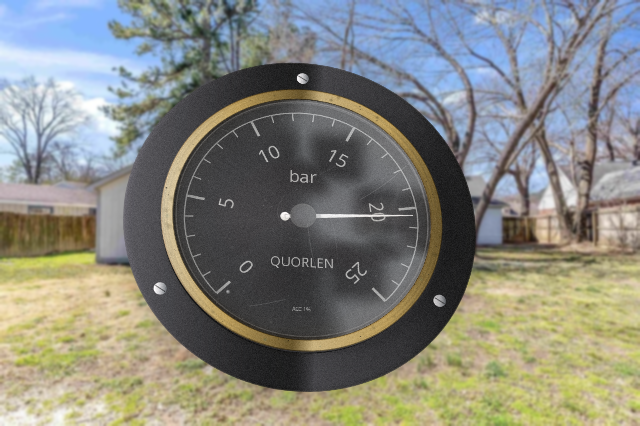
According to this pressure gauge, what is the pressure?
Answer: 20.5 bar
